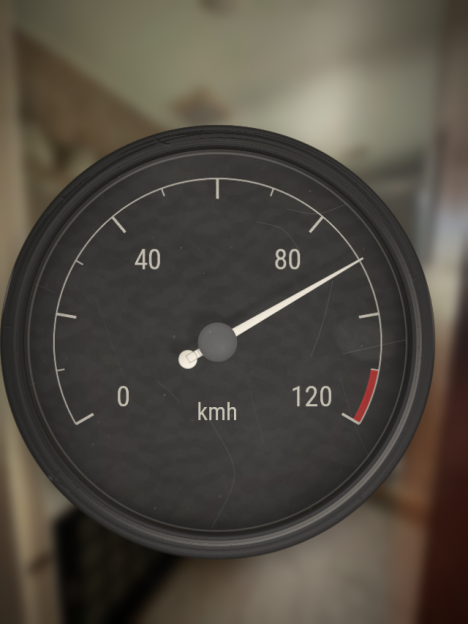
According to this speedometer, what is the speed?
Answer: 90 km/h
